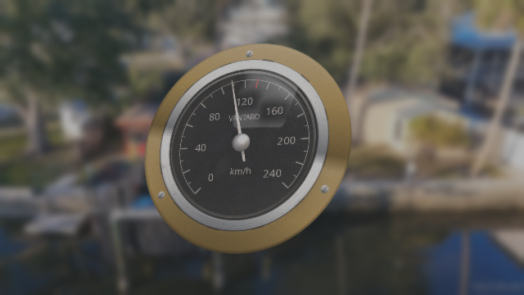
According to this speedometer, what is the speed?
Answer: 110 km/h
